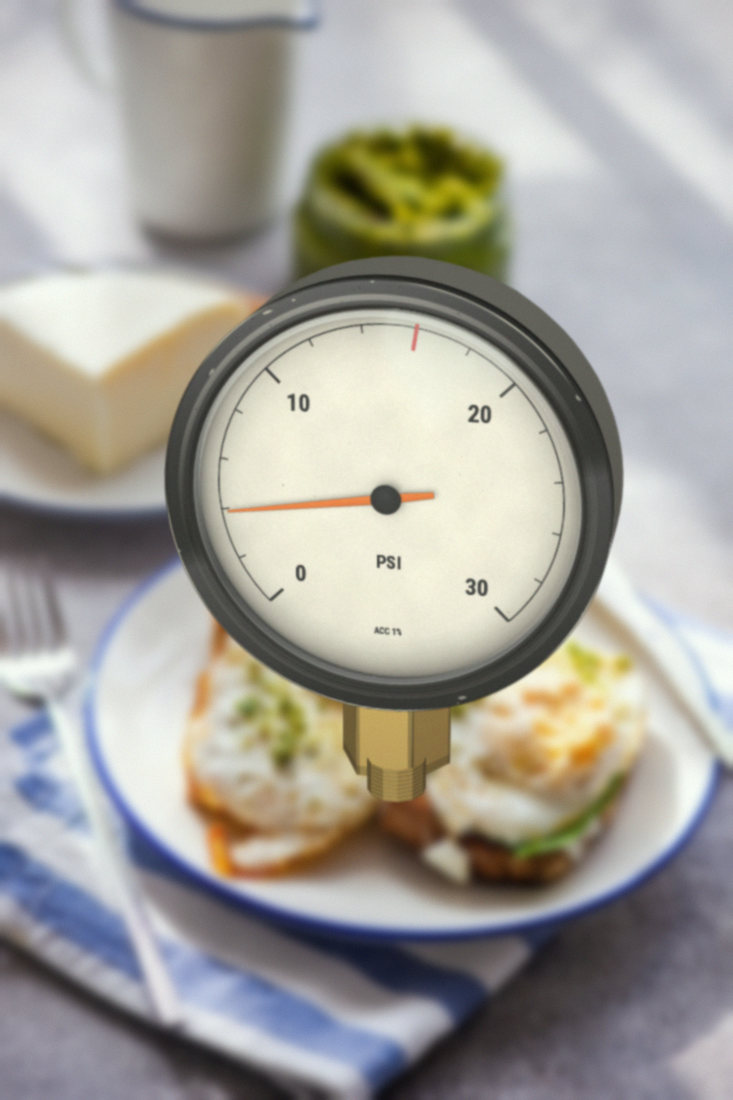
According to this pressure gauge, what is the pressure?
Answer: 4 psi
